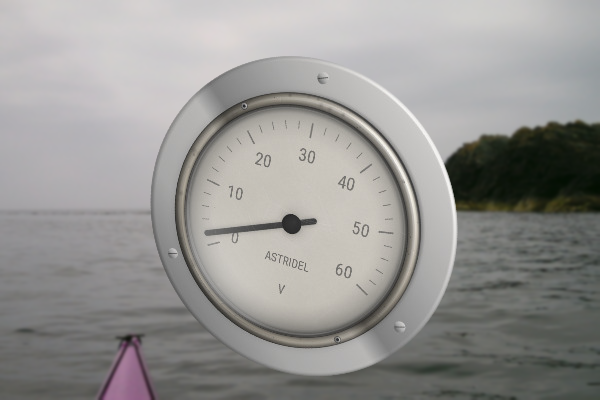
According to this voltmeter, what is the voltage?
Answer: 2 V
